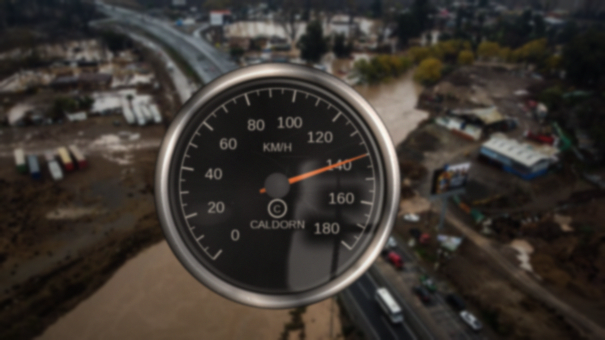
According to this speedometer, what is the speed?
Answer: 140 km/h
